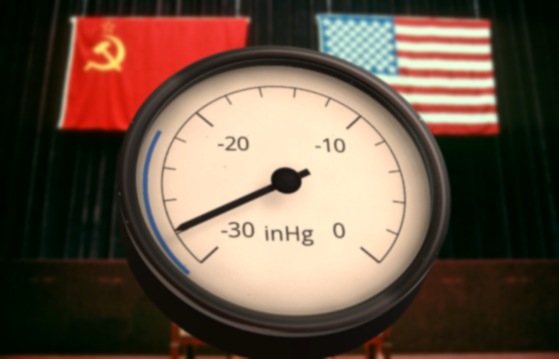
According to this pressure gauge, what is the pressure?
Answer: -28 inHg
